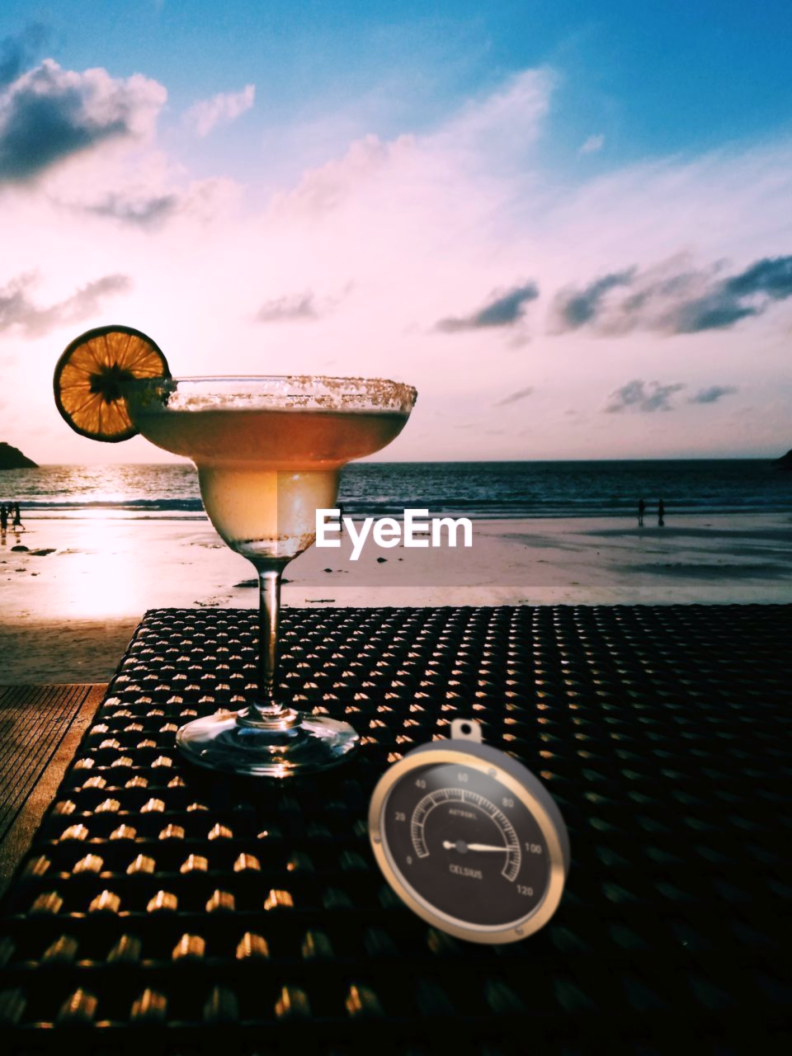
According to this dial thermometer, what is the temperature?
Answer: 100 °C
